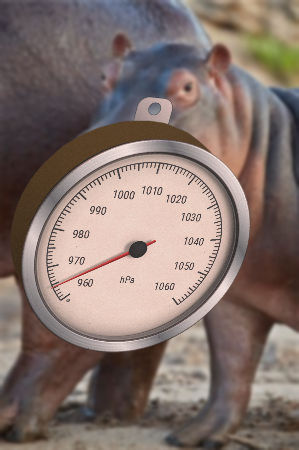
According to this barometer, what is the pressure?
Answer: 965 hPa
